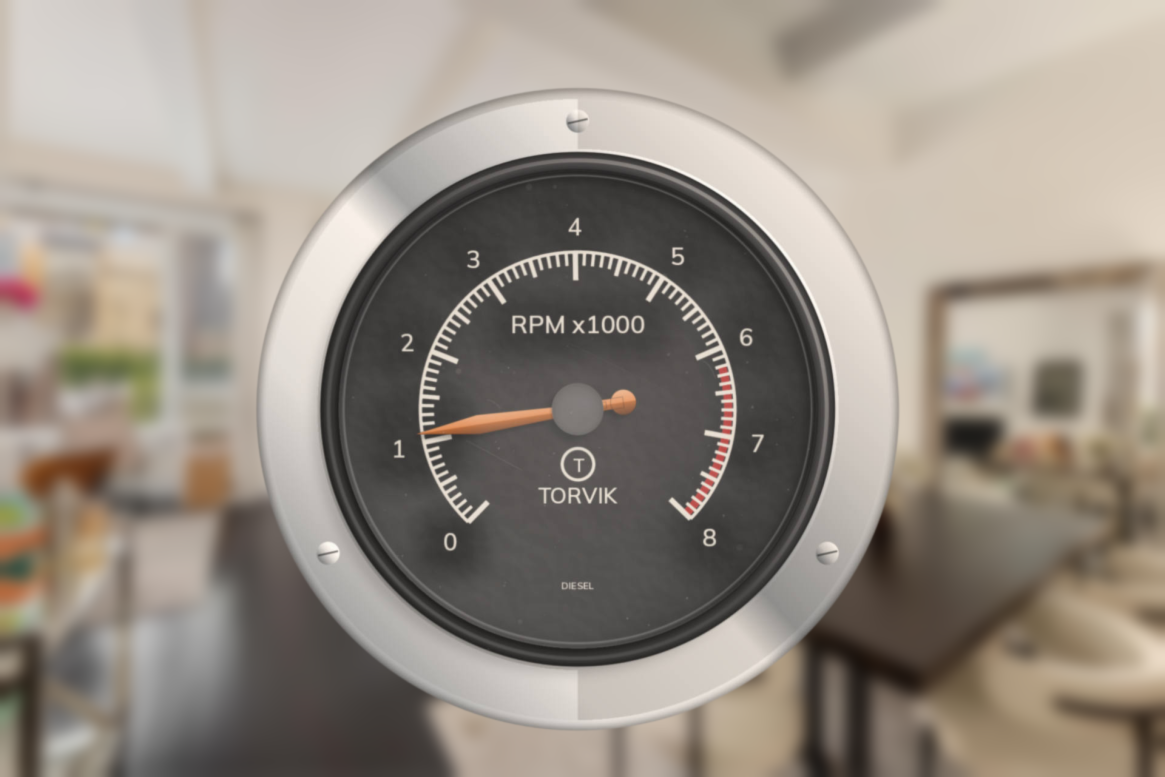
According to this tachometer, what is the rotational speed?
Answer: 1100 rpm
